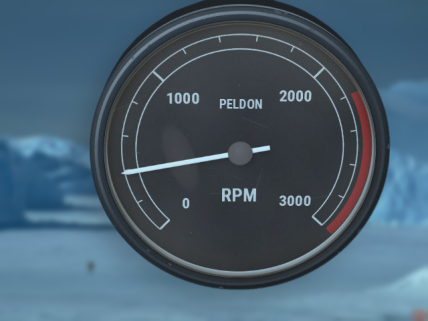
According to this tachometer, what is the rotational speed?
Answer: 400 rpm
